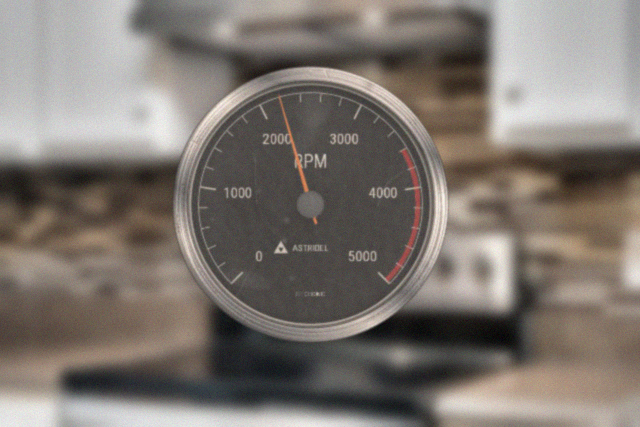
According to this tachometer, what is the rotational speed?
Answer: 2200 rpm
